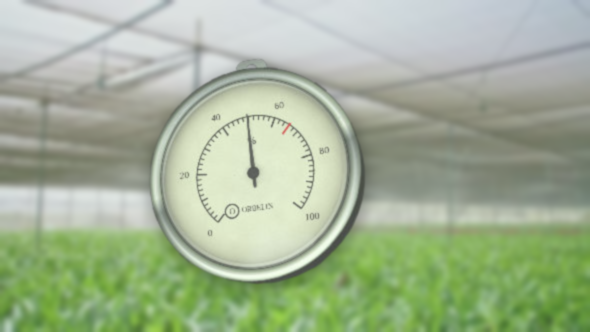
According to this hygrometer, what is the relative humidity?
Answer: 50 %
